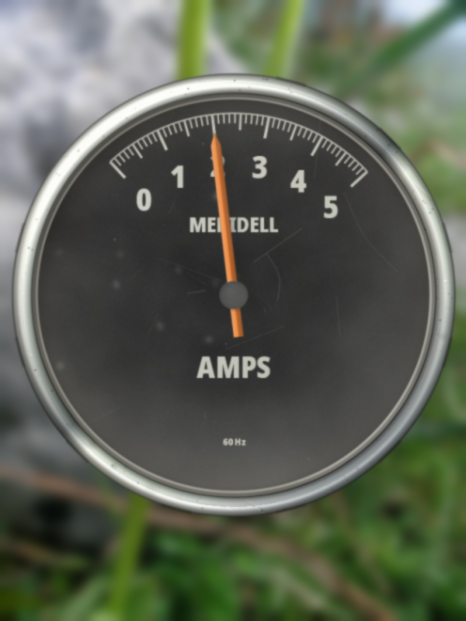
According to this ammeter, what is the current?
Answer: 2 A
